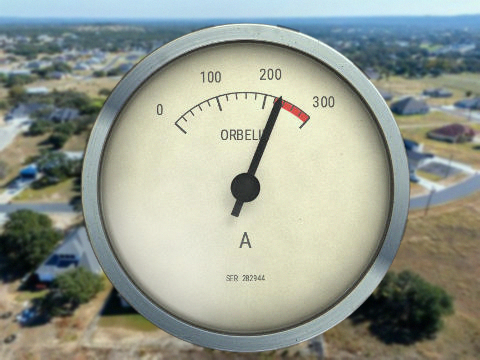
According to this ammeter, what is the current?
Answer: 230 A
